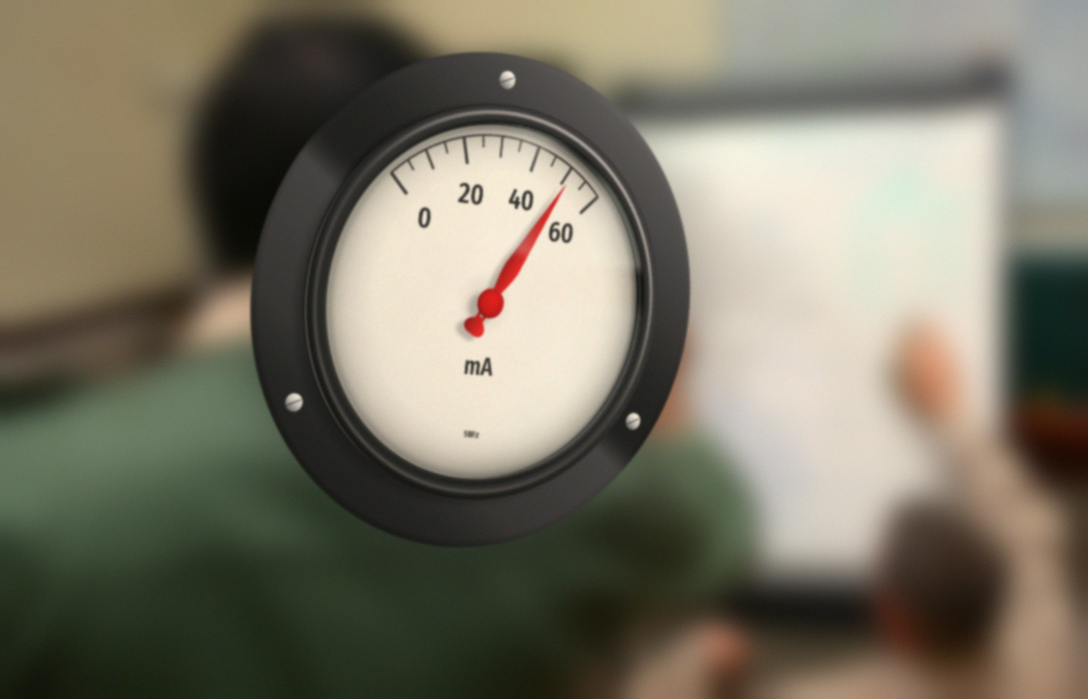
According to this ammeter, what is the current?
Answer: 50 mA
